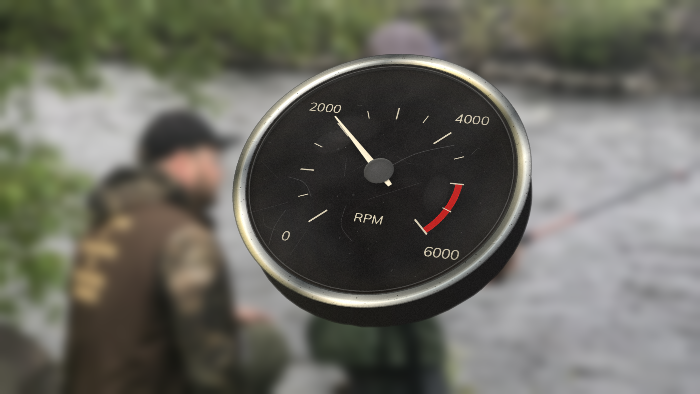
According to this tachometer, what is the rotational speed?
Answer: 2000 rpm
